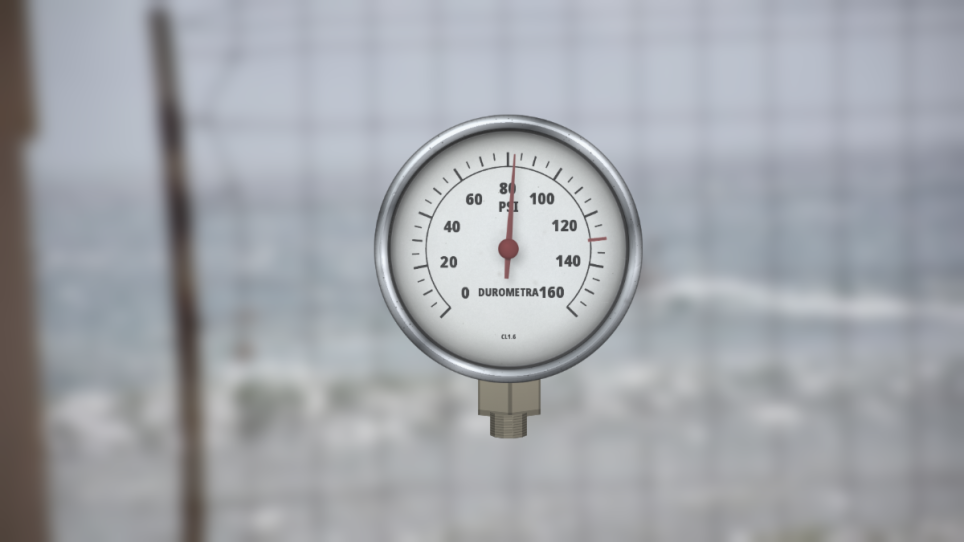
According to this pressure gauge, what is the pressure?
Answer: 82.5 psi
